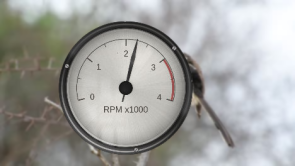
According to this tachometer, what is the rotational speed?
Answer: 2250 rpm
